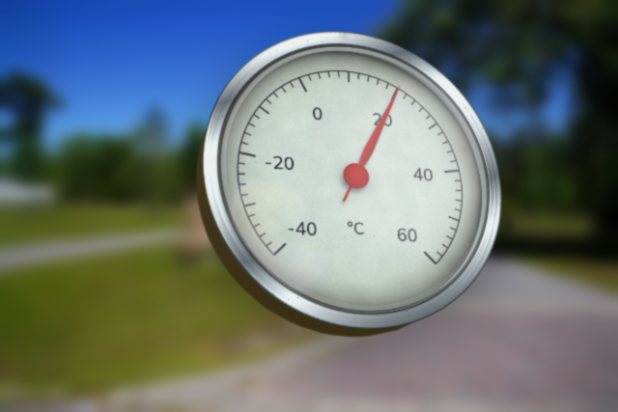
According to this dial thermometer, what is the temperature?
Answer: 20 °C
